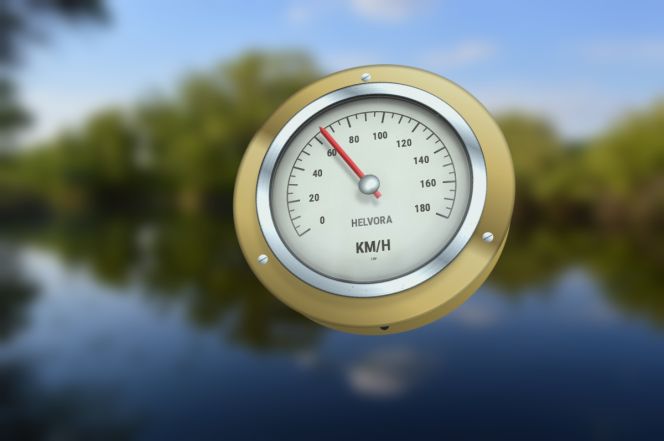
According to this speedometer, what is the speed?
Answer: 65 km/h
